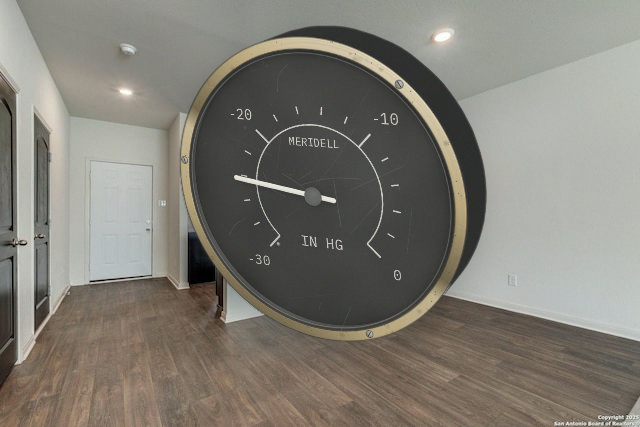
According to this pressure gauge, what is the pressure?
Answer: -24 inHg
